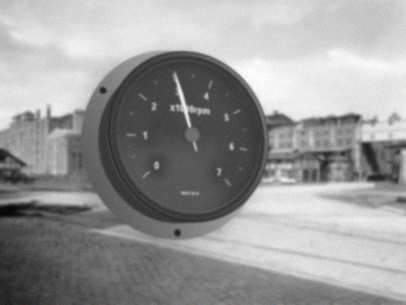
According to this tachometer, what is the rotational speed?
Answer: 3000 rpm
